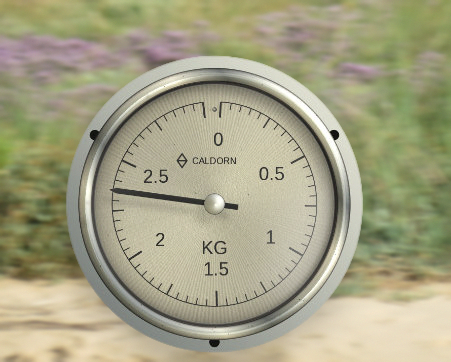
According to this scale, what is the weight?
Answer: 2.35 kg
